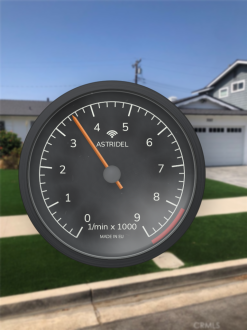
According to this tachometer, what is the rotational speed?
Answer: 3500 rpm
